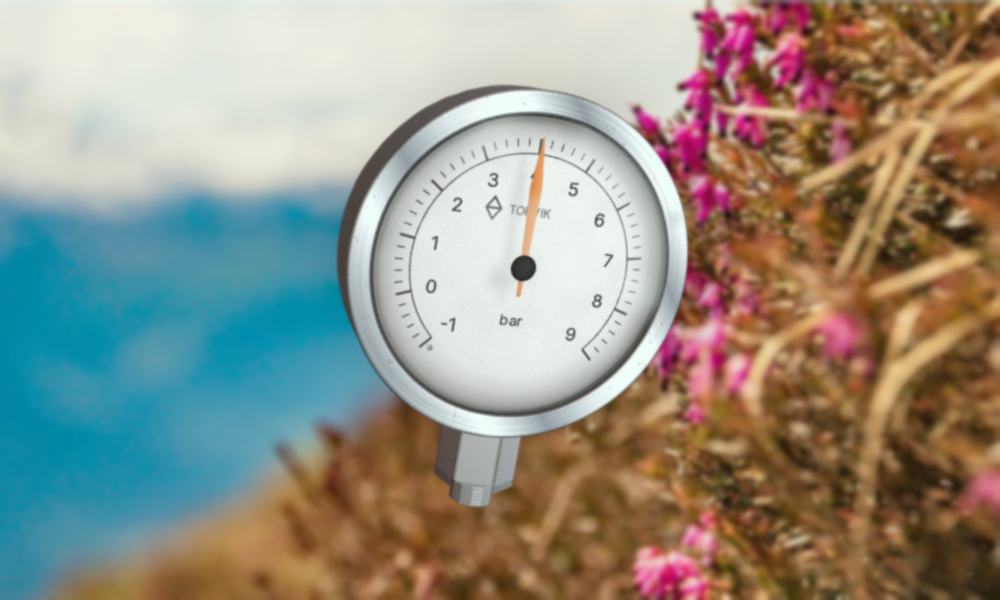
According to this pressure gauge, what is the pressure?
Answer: 4 bar
